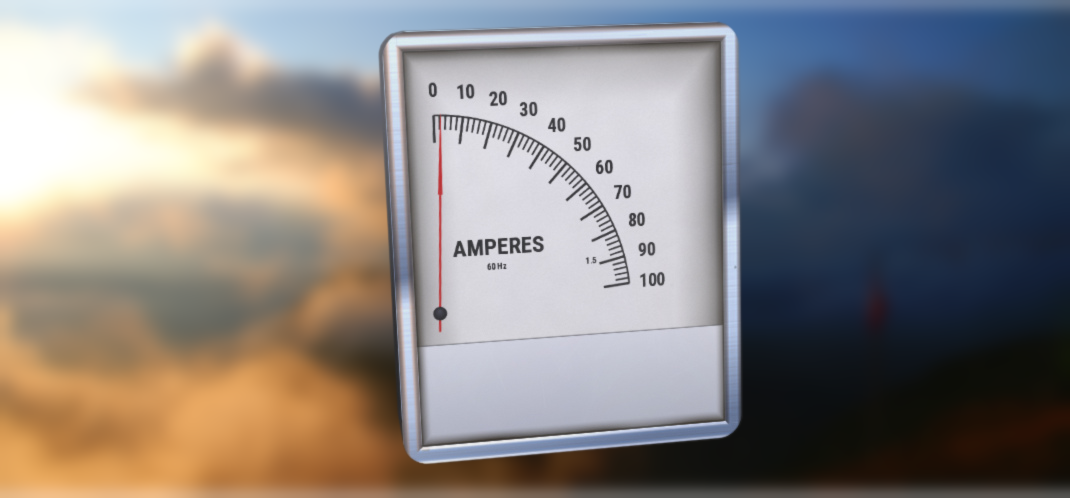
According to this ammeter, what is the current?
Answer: 2 A
